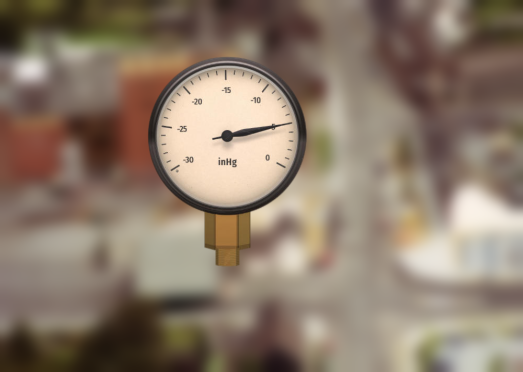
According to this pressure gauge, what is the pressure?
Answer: -5 inHg
